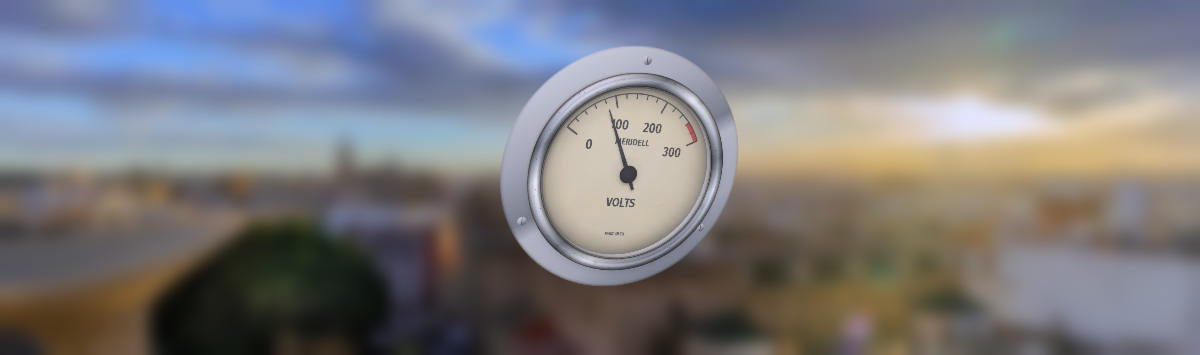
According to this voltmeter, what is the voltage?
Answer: 80 V
